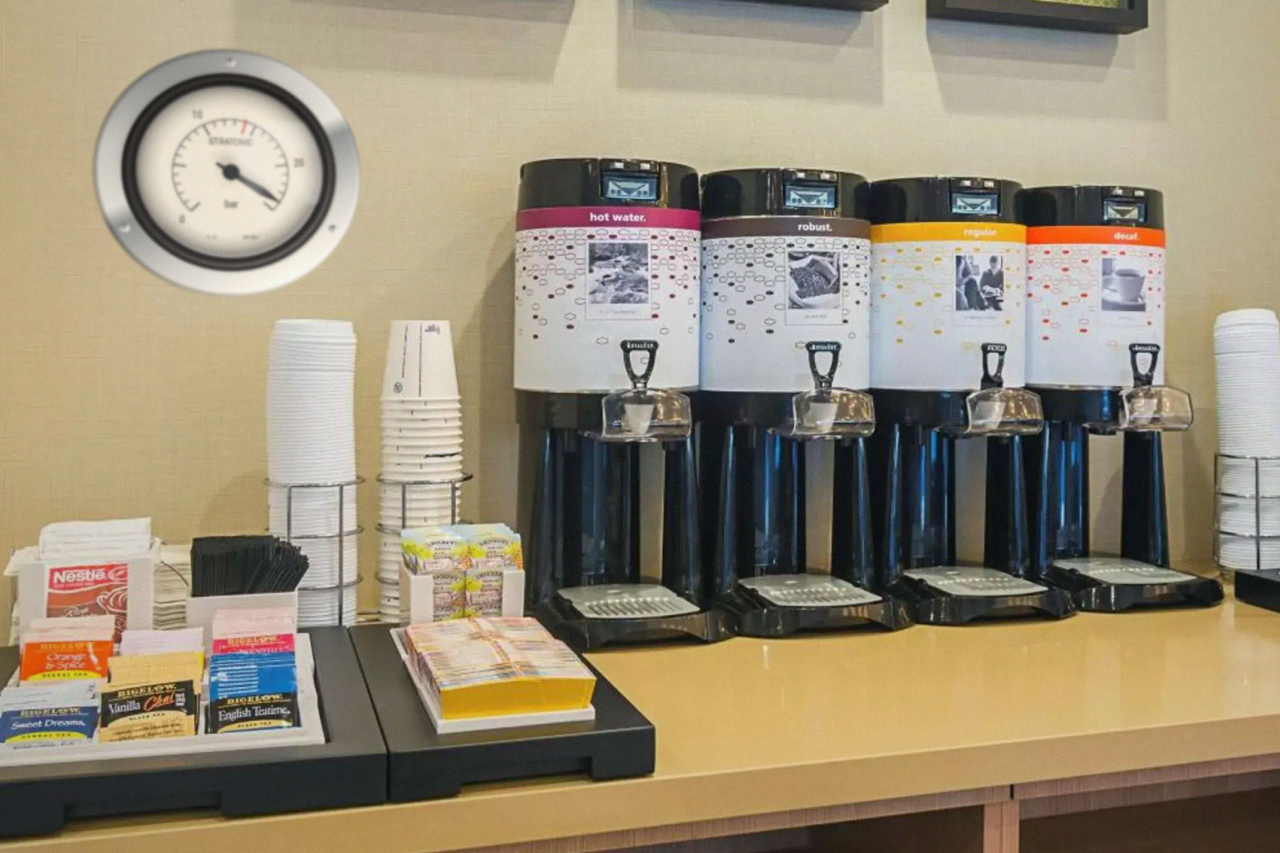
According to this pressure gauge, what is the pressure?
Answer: 24 bar
